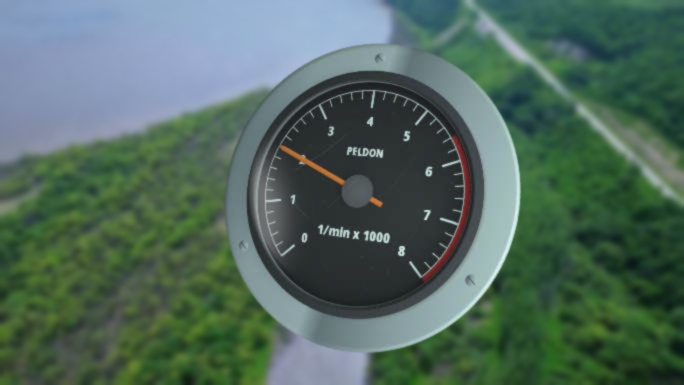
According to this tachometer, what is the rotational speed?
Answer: 2000 rpm
